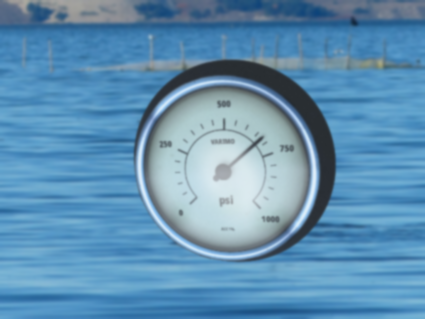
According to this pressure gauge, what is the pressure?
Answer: 675 psi
